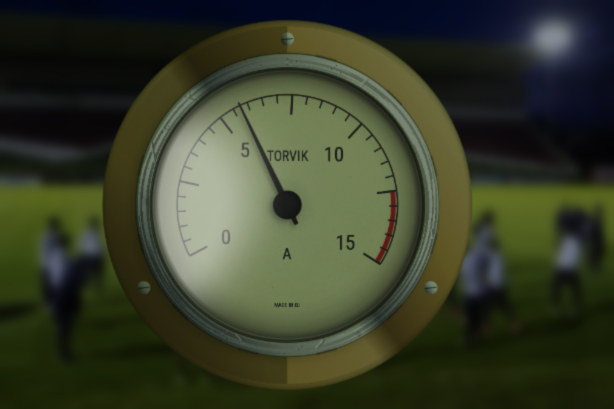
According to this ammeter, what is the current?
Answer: 5.75 A
